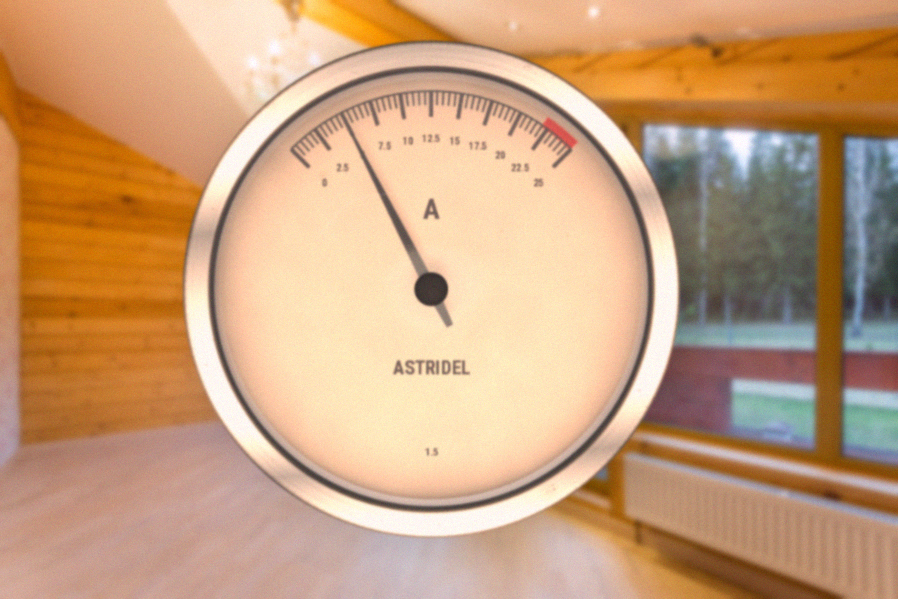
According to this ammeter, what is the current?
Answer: 5 A
